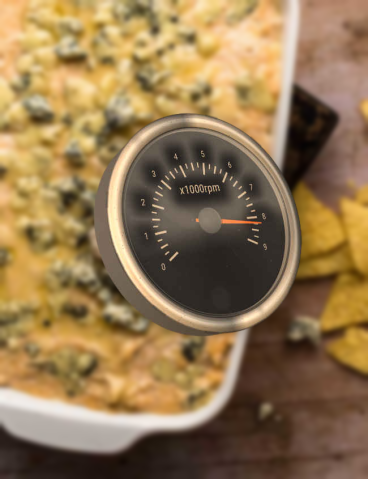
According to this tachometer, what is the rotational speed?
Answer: 8250 rpm
